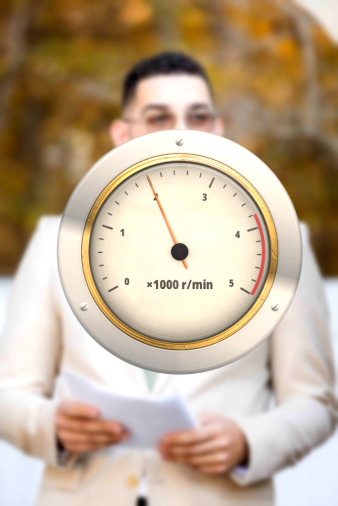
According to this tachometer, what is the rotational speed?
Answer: 2000 rpm
